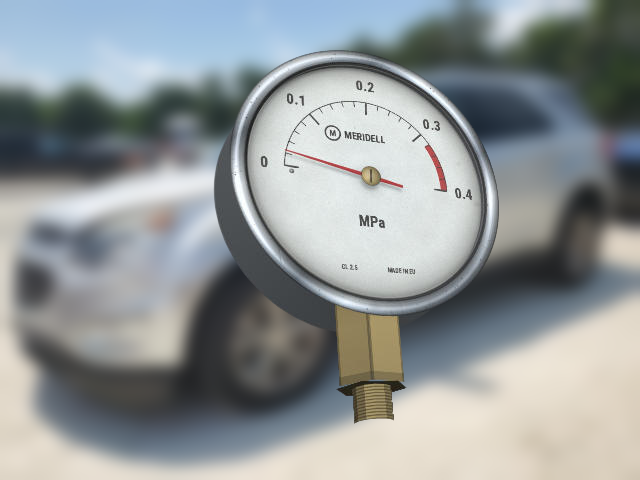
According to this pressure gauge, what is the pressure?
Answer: 0.02 MPa
